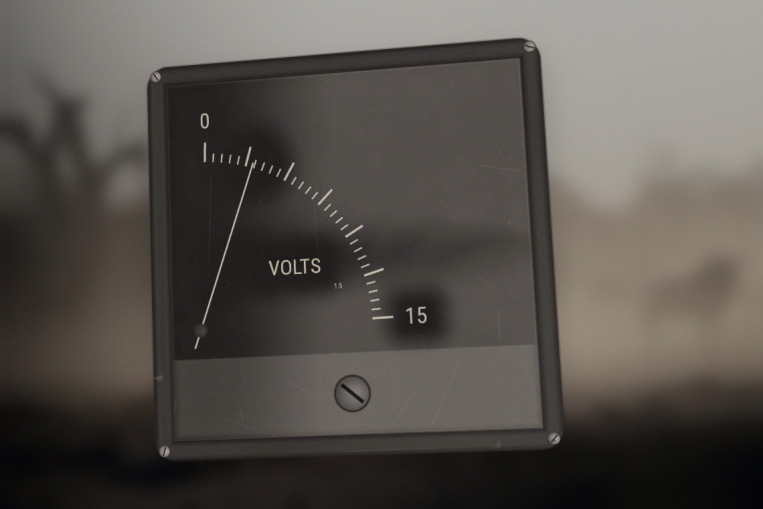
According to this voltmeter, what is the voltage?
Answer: 3 V
